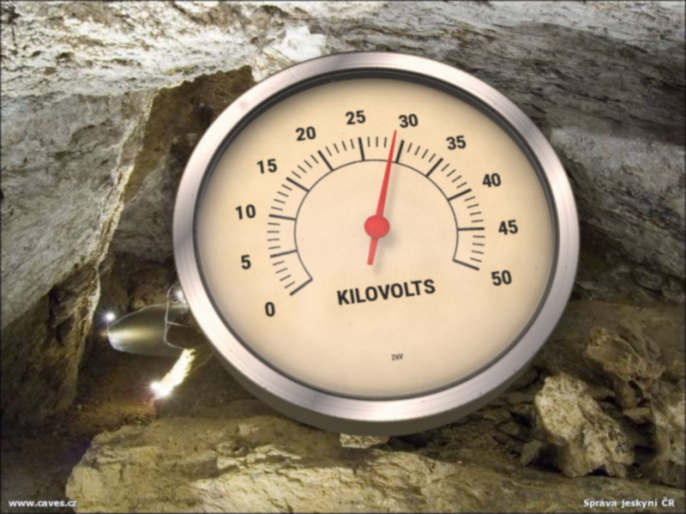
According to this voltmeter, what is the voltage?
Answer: 29 kV
